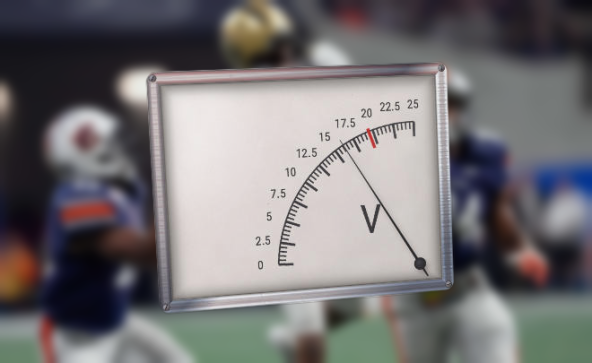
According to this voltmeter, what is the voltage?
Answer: 16 V
